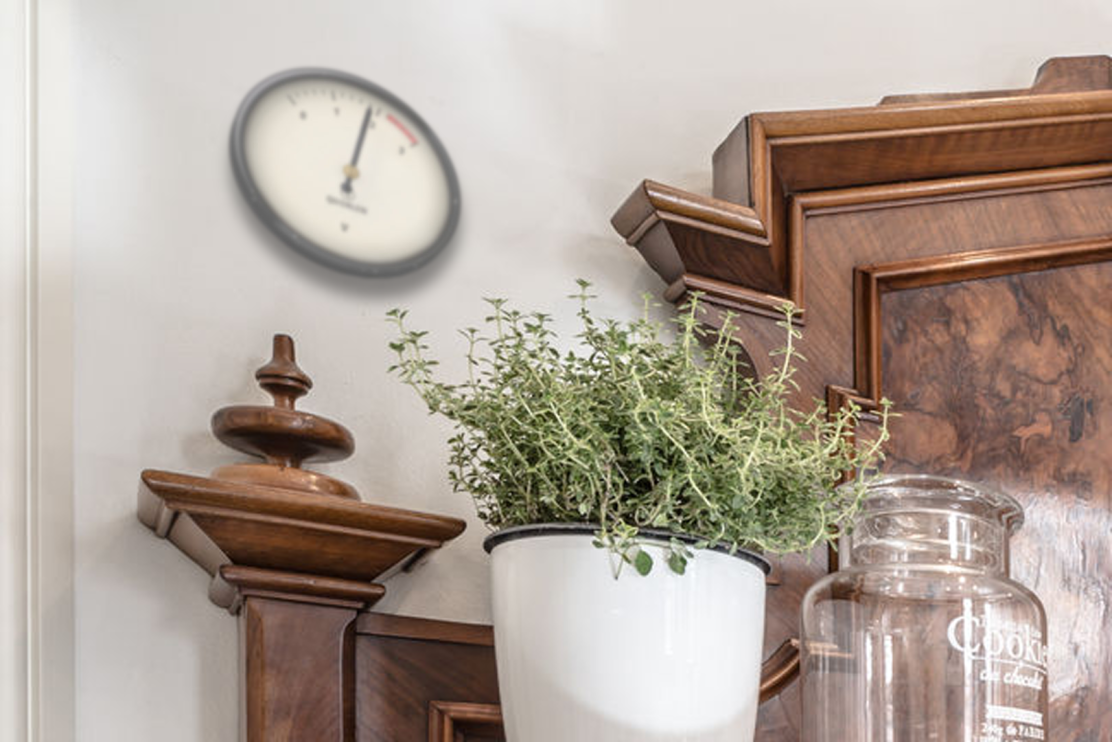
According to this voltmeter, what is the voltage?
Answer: 1.8 V
